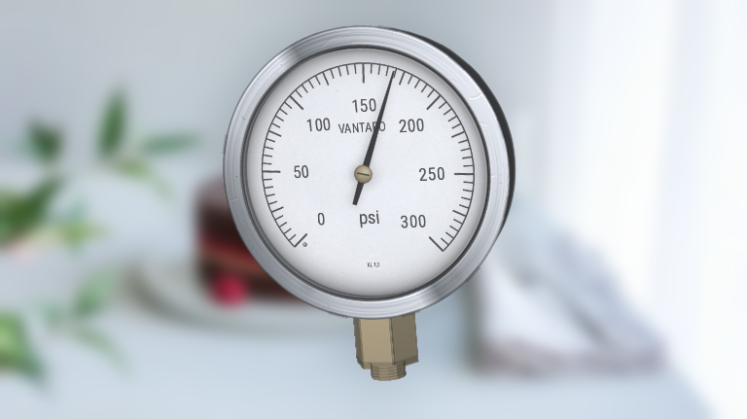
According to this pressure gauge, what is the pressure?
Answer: 170 psi
